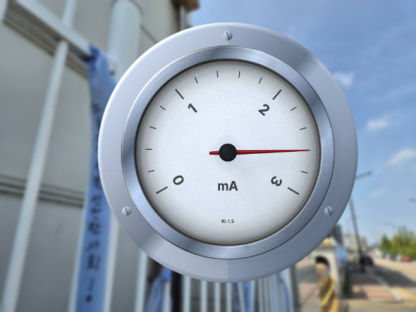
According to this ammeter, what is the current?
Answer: 2.6 mA
